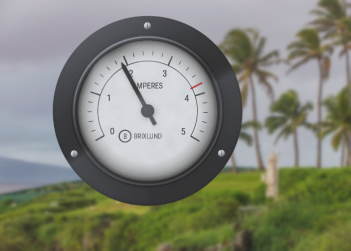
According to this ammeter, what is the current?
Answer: 1.9 A
